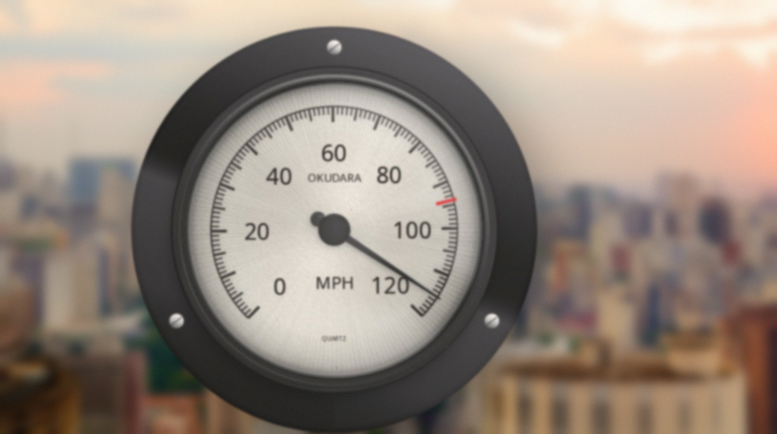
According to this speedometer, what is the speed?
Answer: 115 mph
